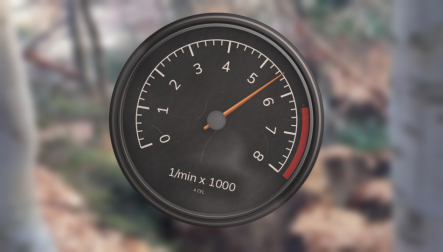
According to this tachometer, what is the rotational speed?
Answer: 5500 rpm
